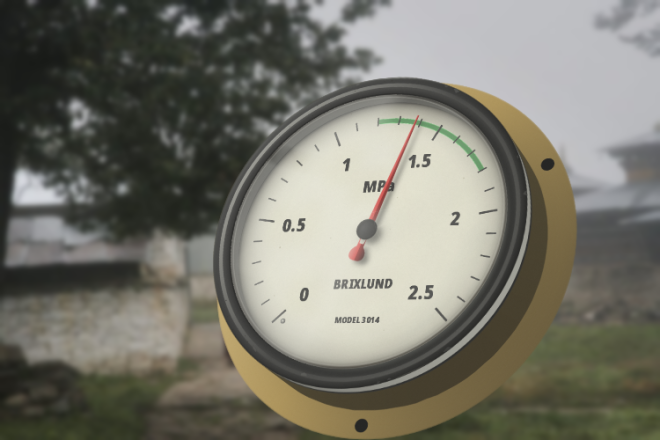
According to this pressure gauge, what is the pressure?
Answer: 1.4 MPa
